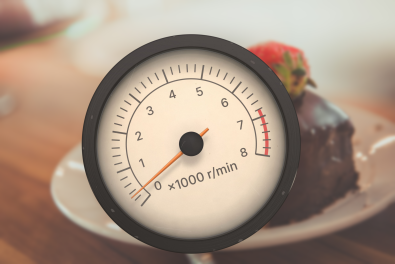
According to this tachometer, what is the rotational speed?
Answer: 300 rpm
